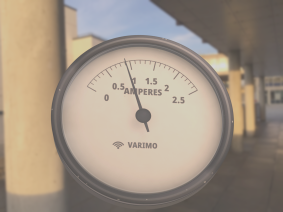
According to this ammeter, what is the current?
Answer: 0.9 A
